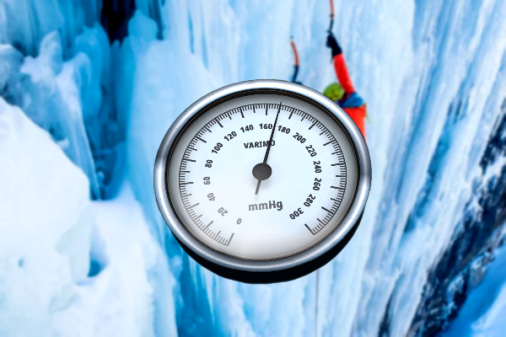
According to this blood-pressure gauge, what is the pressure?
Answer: 170 mmHg
